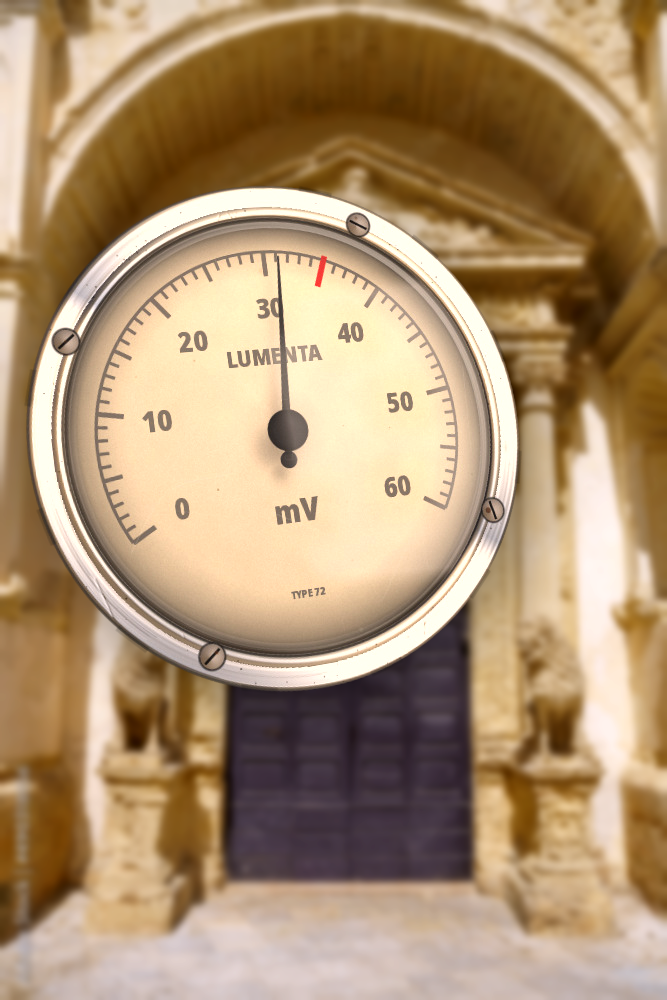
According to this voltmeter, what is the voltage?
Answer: 31 mV
